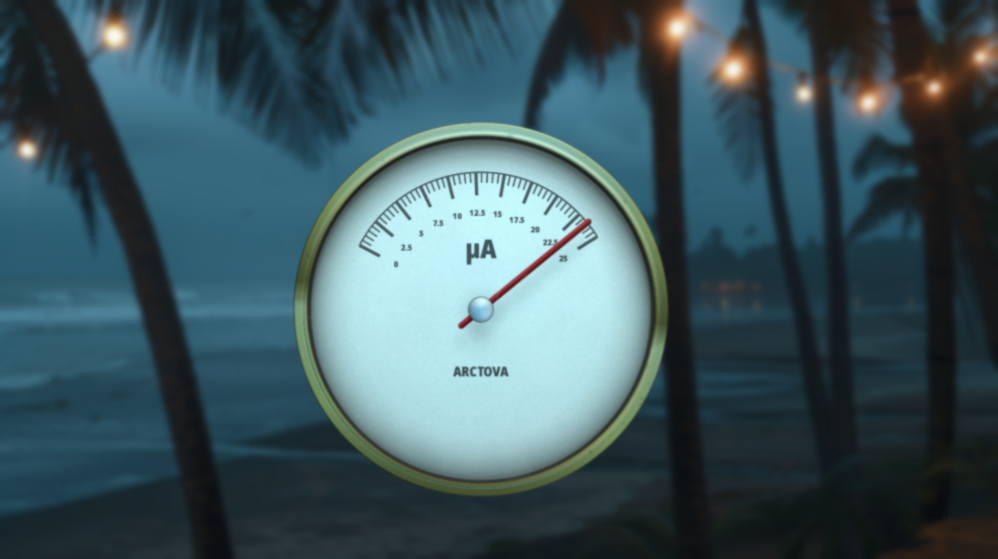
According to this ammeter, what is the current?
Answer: 23.5 µA
